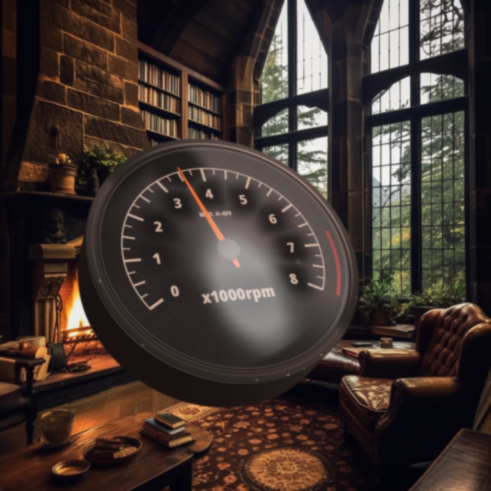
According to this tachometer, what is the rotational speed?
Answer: 3500 rpm
